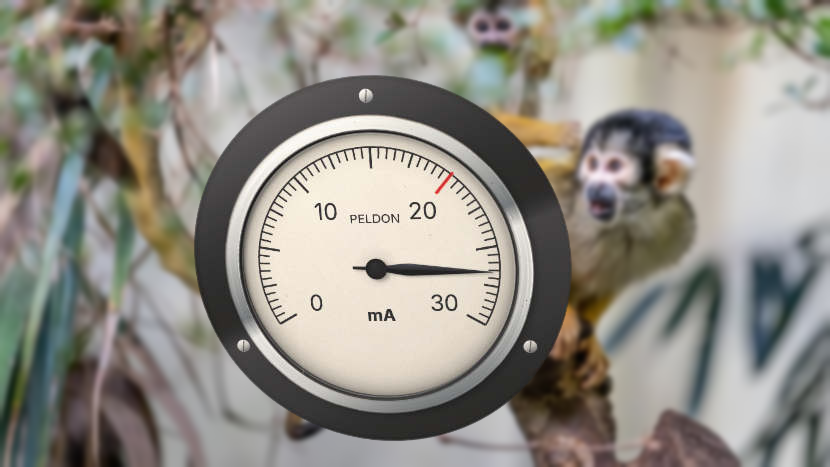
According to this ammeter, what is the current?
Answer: 26.5 mA
